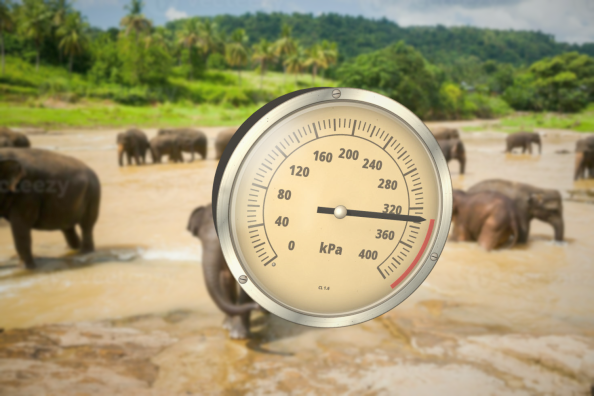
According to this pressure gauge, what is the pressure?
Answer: 330 kPa
